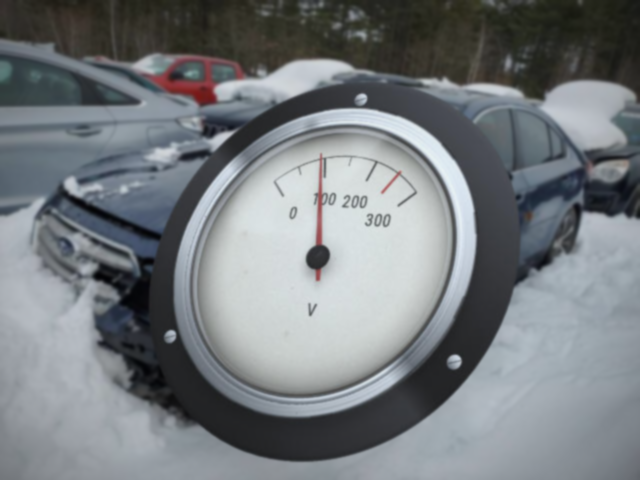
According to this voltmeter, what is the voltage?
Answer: 100 V
